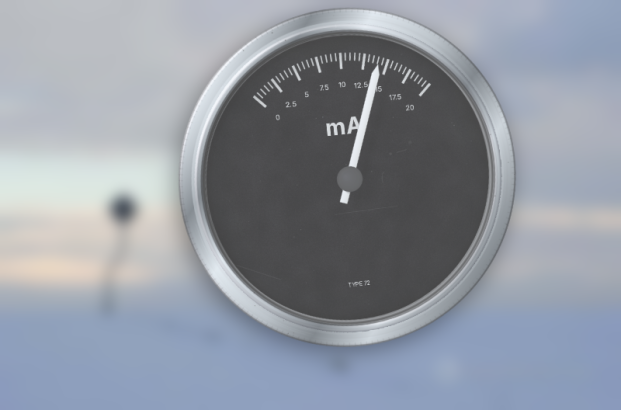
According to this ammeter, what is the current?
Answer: 14 mA
